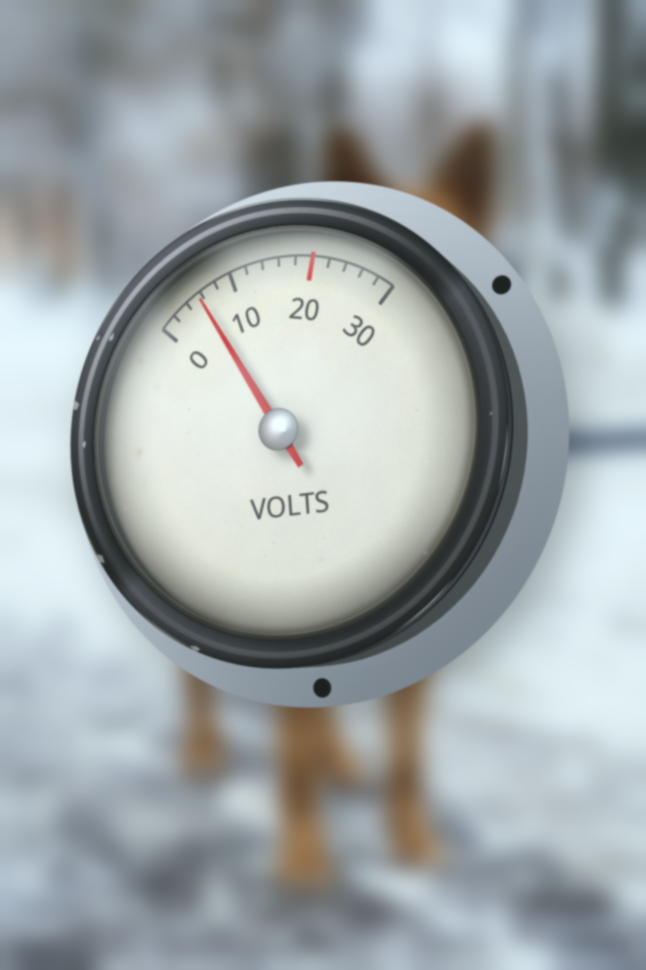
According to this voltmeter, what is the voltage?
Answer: 6 V
